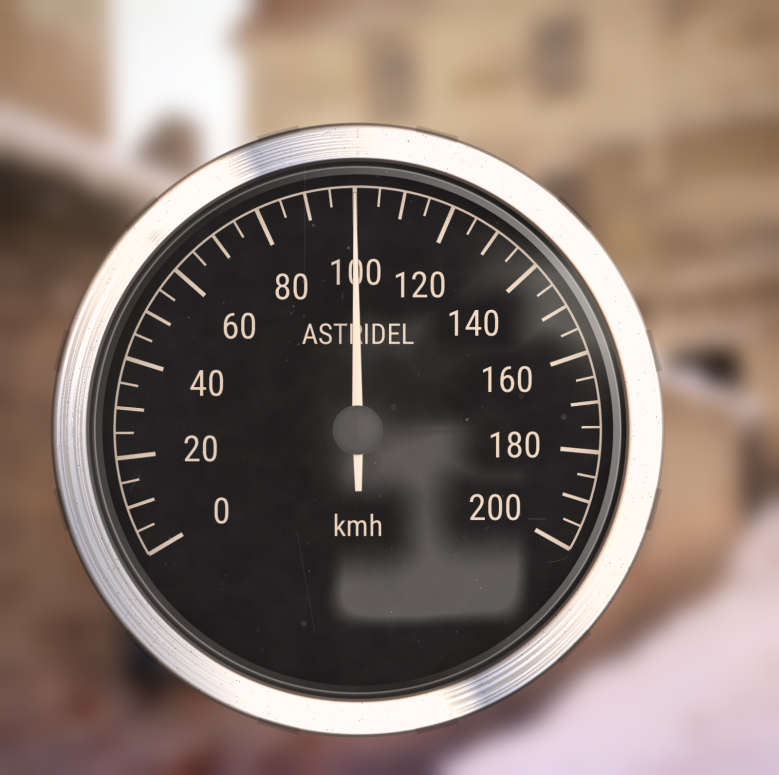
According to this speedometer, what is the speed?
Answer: 100 km/h
